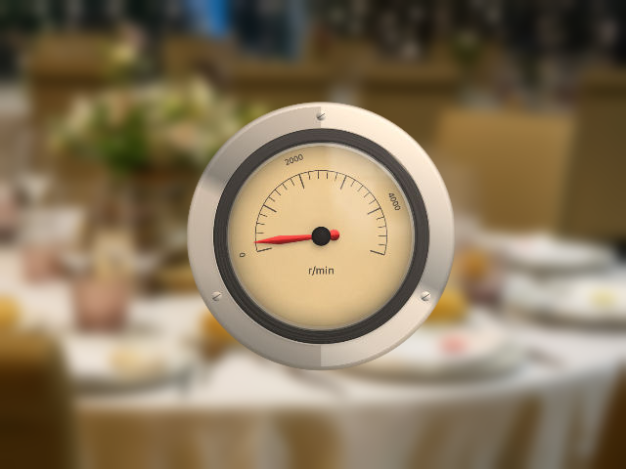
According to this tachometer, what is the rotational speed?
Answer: 200 rpm
